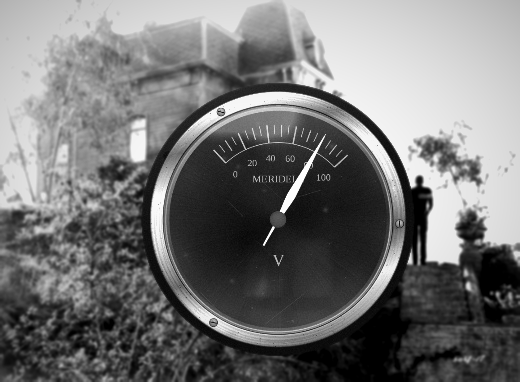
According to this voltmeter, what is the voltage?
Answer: 80 V
